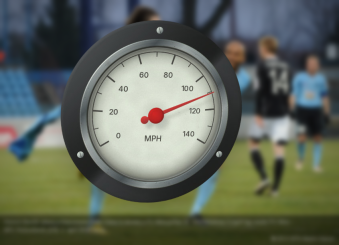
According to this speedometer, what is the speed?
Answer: 110 mph
